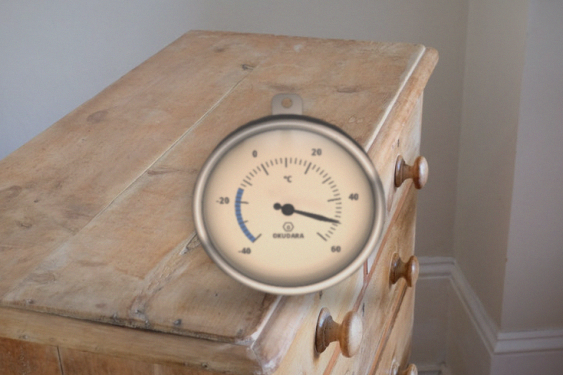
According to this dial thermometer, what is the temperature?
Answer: 50 °C
